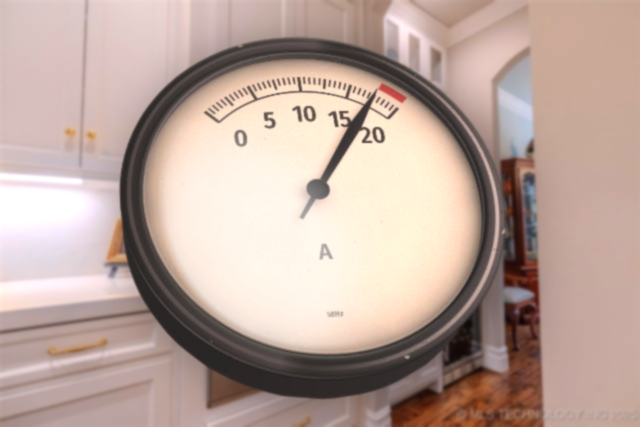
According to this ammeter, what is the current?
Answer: 17.5 A
